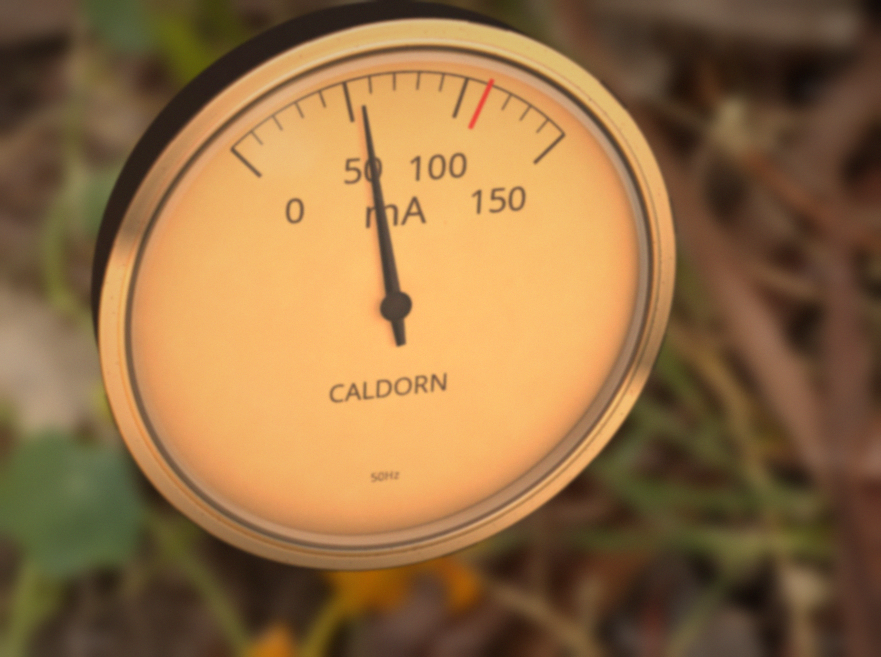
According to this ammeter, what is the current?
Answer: 55 mA
